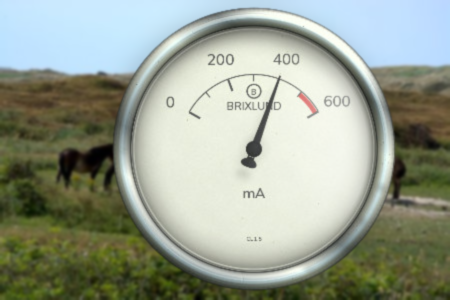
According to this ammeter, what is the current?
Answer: 400 mA
